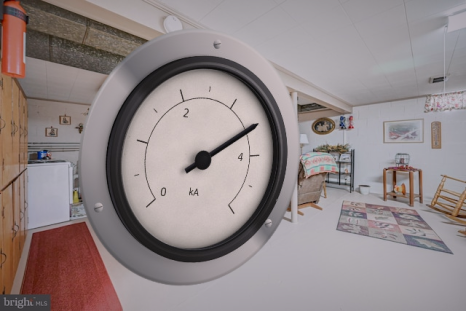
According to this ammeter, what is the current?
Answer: 3.5 kA
